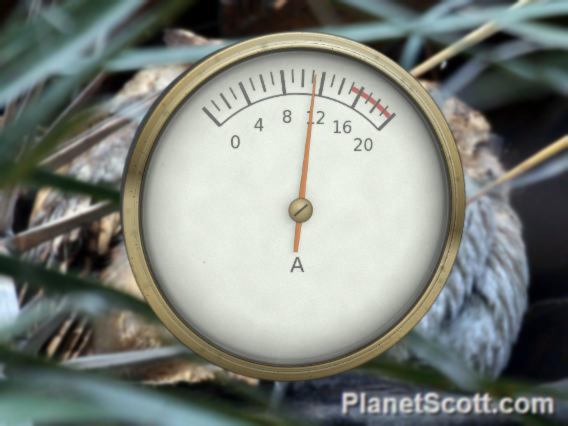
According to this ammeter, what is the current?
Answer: 11 A
